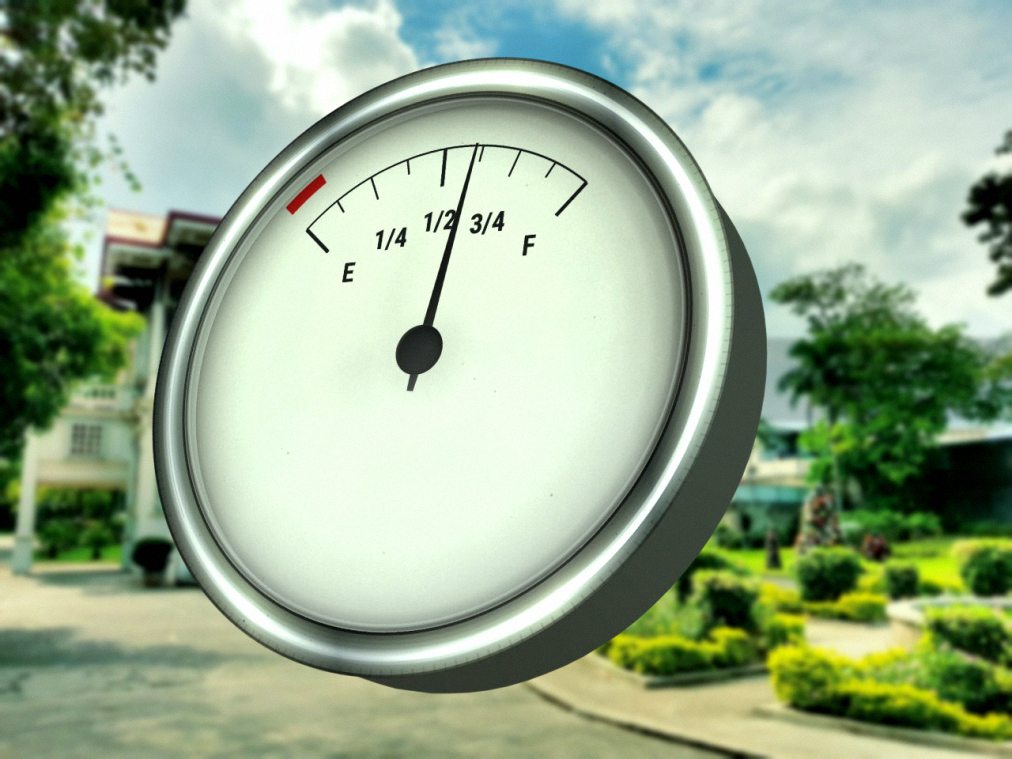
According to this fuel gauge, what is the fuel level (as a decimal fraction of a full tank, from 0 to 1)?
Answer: 0.625
